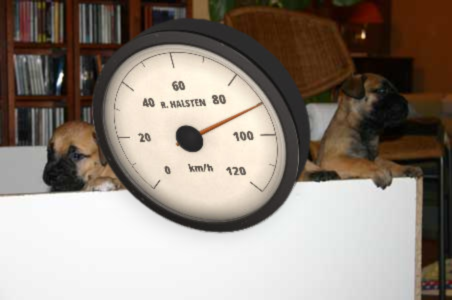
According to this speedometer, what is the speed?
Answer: 90 km/h
